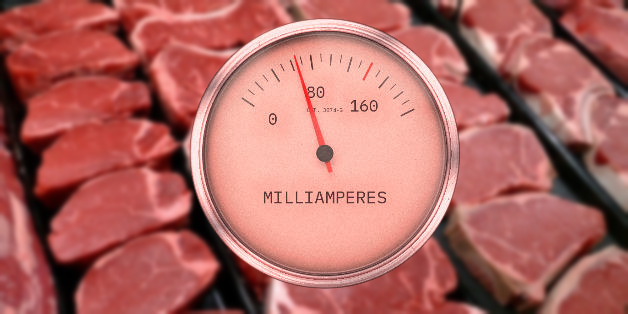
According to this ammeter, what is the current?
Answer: 65 mA
